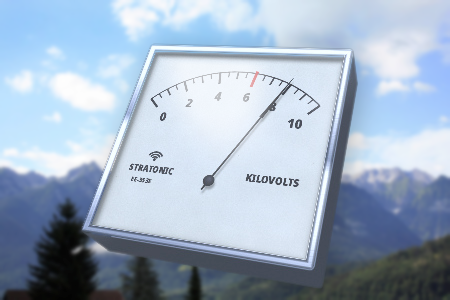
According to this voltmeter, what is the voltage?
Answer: 8 kV
